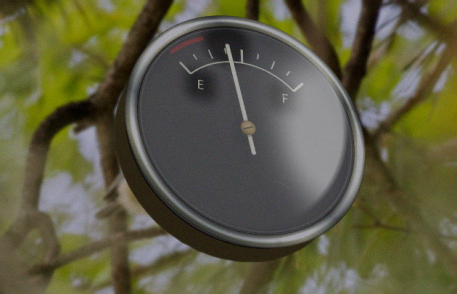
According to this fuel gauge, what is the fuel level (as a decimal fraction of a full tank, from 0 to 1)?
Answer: 0.375
